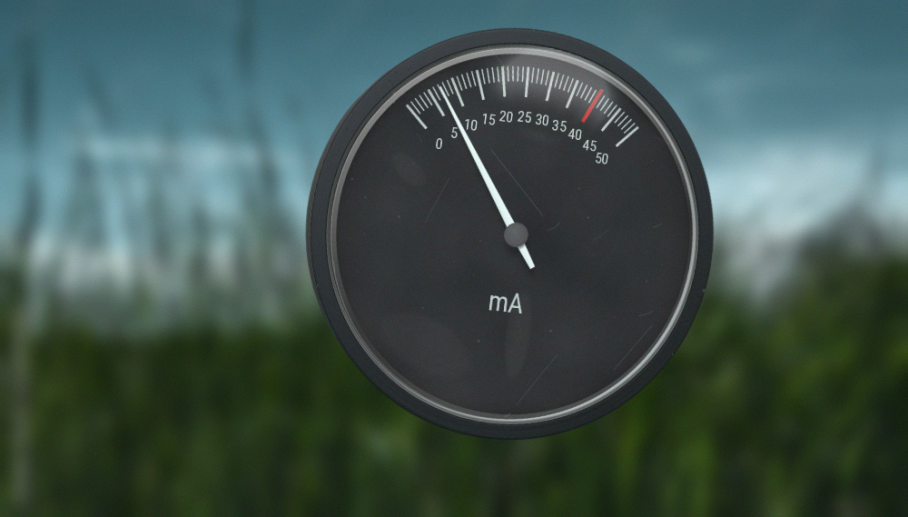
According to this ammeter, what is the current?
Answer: 7 mA
